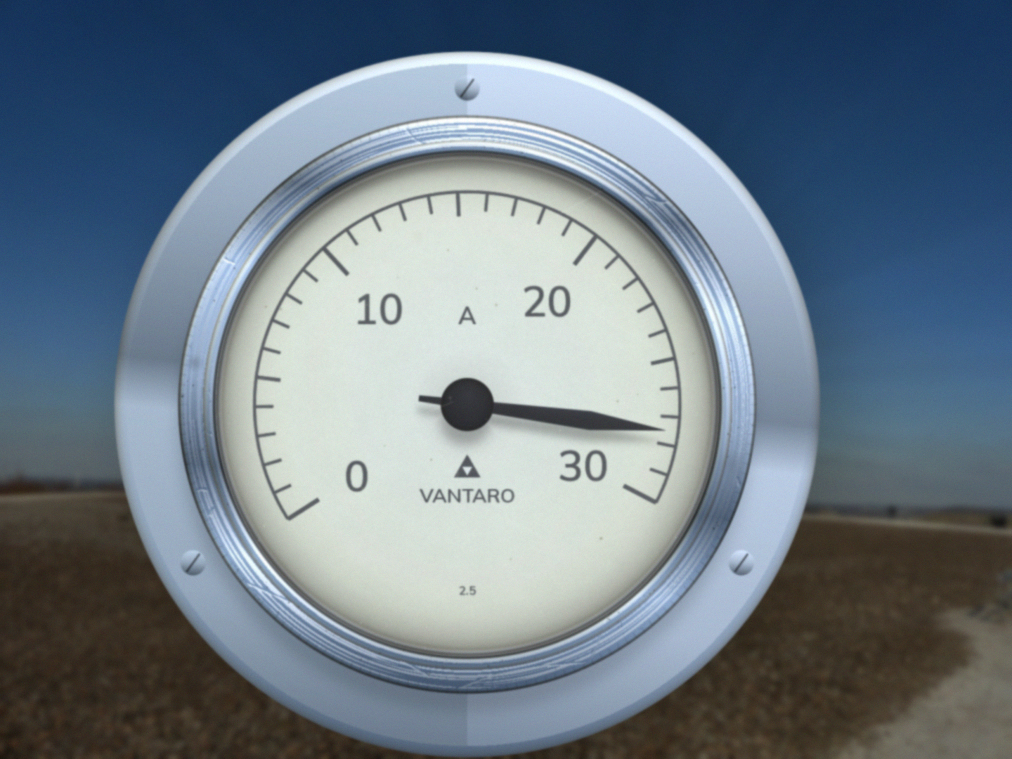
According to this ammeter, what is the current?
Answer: 27.5 A
